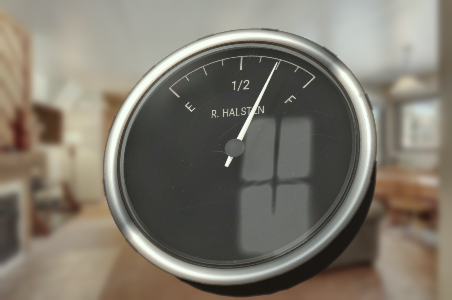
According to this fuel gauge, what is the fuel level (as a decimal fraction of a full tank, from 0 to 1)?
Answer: 0.75
